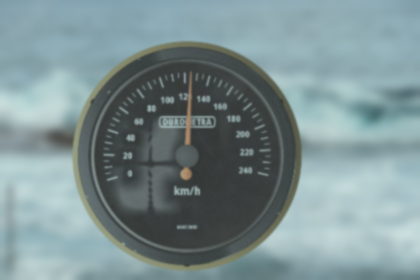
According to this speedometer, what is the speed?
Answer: 125 km/h
